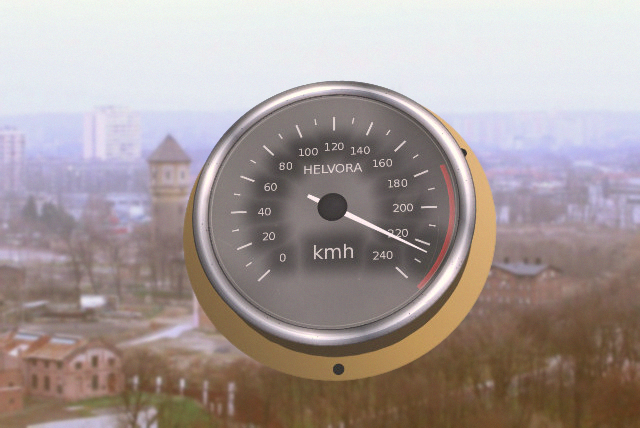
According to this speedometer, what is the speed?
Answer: 225 km/h
